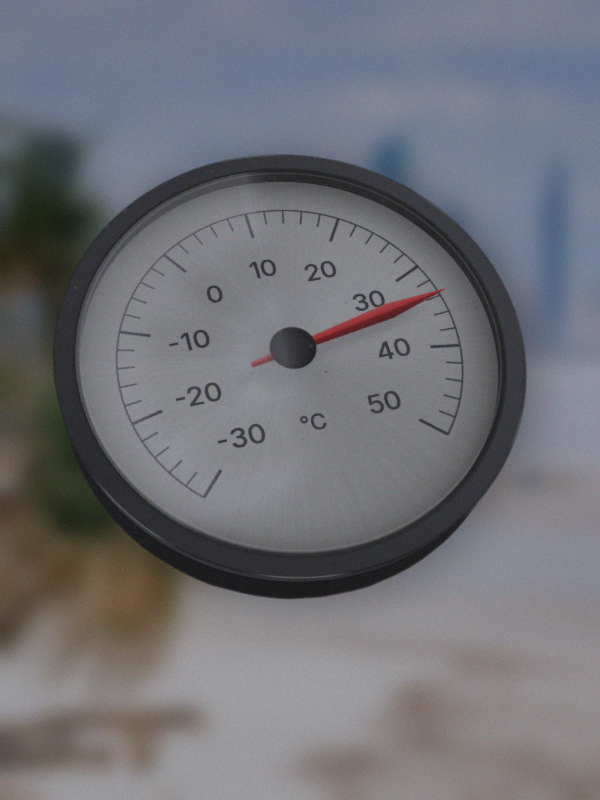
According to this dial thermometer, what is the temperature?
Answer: 34 °C
